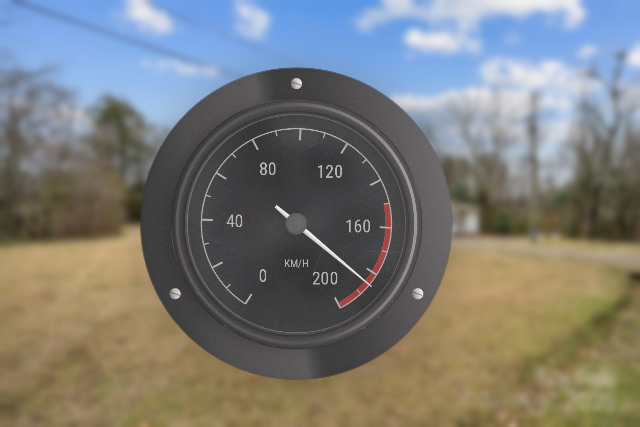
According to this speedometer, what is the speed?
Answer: 185 km/h
